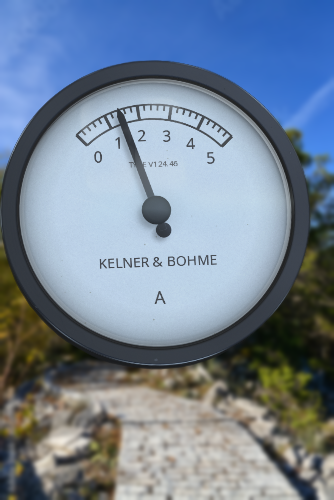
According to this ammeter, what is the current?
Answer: 1.4 A
